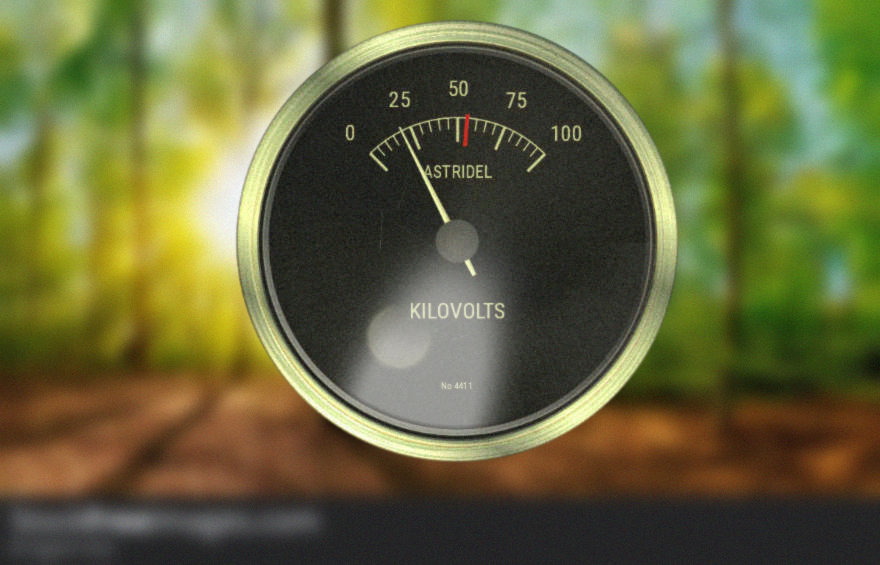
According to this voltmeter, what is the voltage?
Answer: 20 kV
